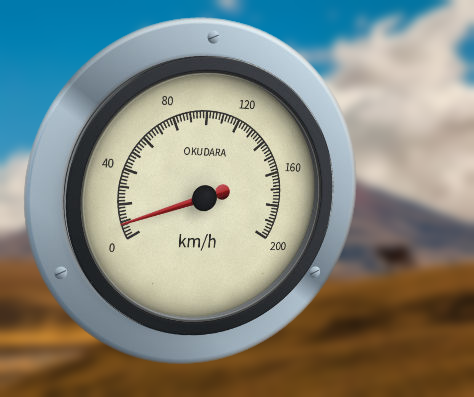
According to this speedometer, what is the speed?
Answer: 10 km/h
